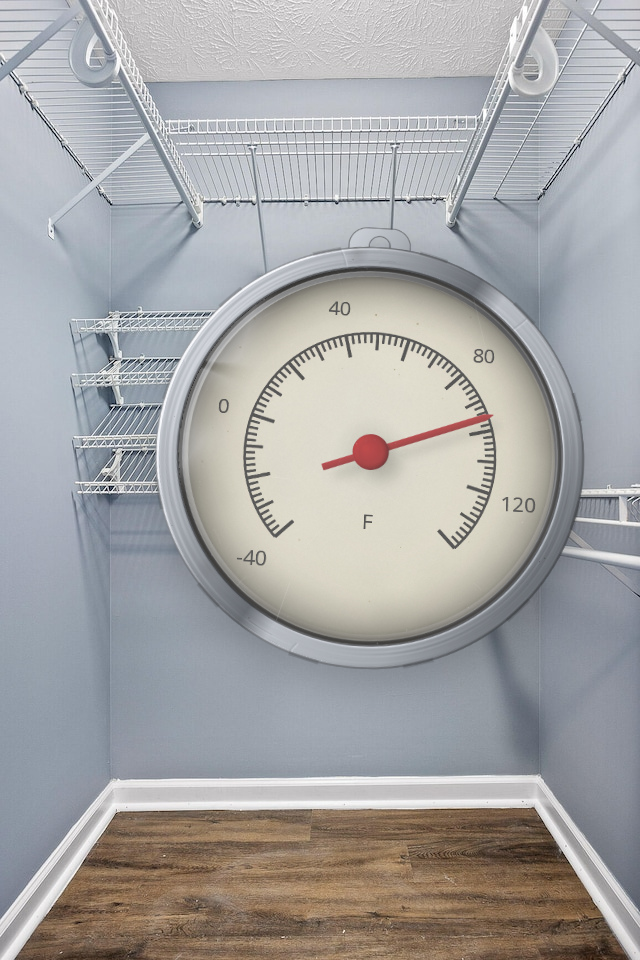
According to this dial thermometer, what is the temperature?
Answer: 96 °F
